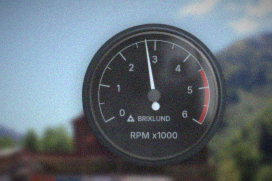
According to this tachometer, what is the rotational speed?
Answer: 2750 rpm
